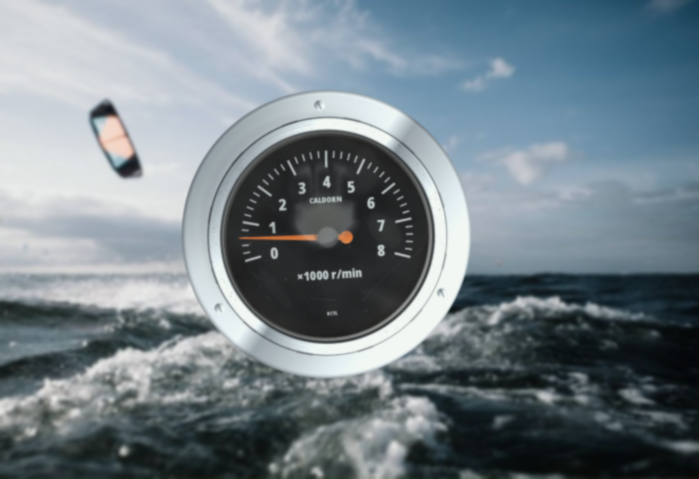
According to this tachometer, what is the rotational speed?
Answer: 600 rpm
